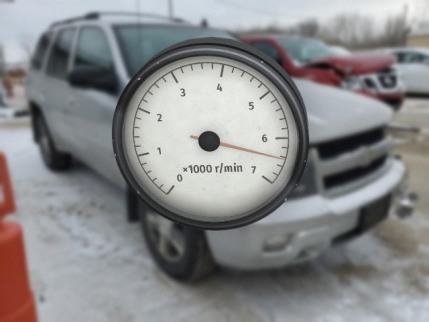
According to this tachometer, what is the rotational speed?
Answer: 6400 rpm
